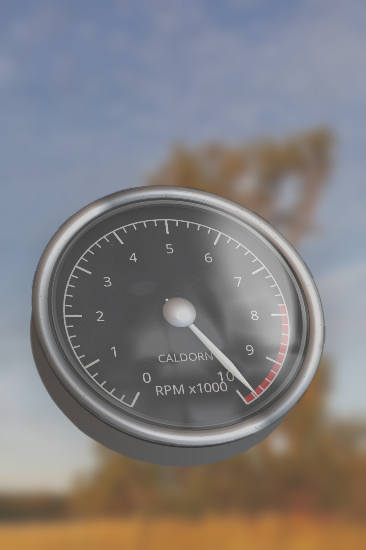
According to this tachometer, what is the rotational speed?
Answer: 9800 rpm
